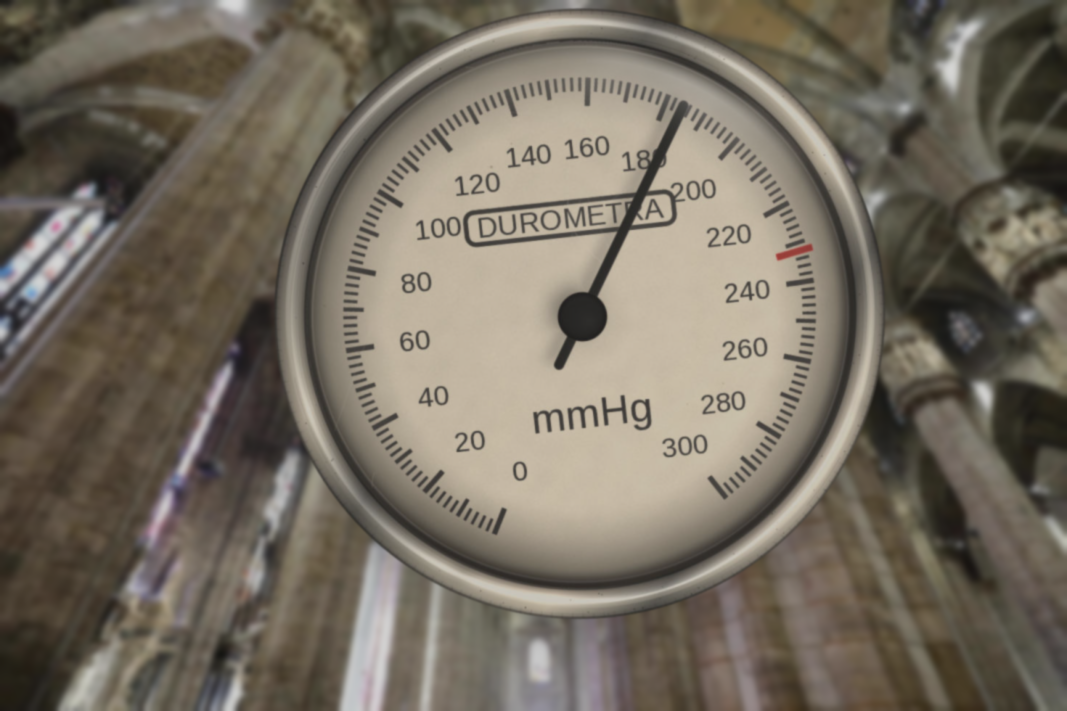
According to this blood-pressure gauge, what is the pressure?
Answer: 184 mmHg
